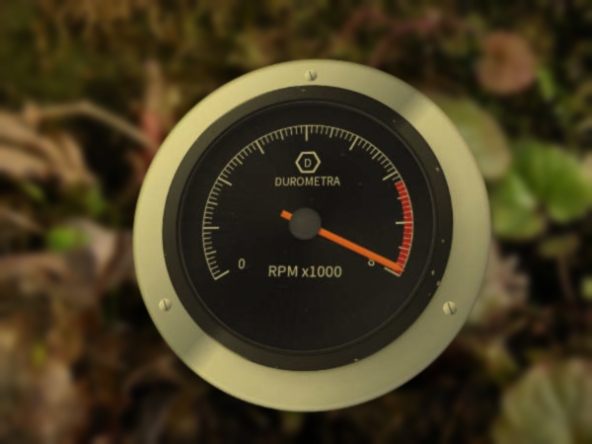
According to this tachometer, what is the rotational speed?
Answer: 7900 rpm
